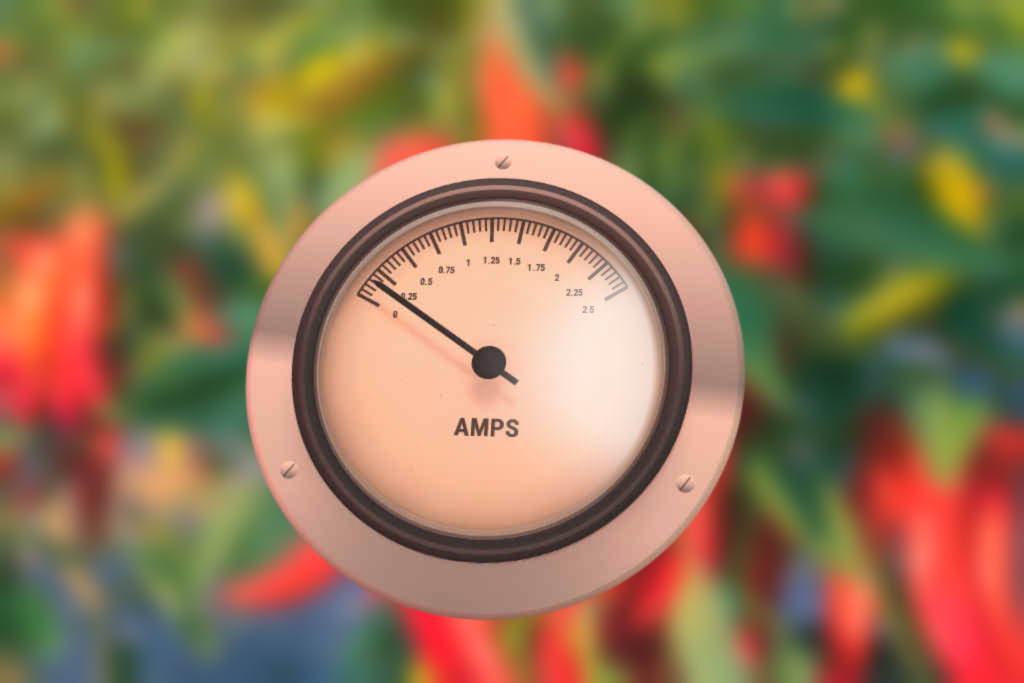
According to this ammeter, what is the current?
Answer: 0.15 A
